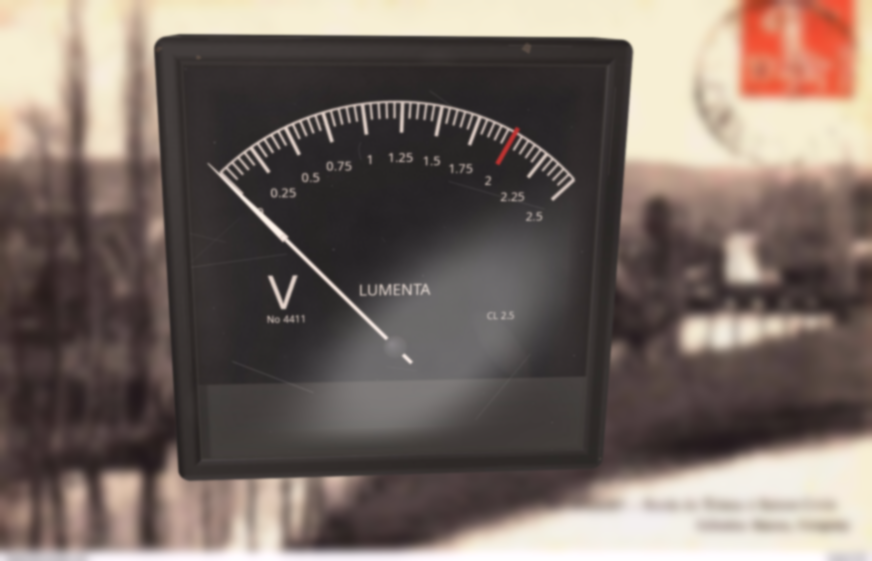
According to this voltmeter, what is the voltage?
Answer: 0 V
